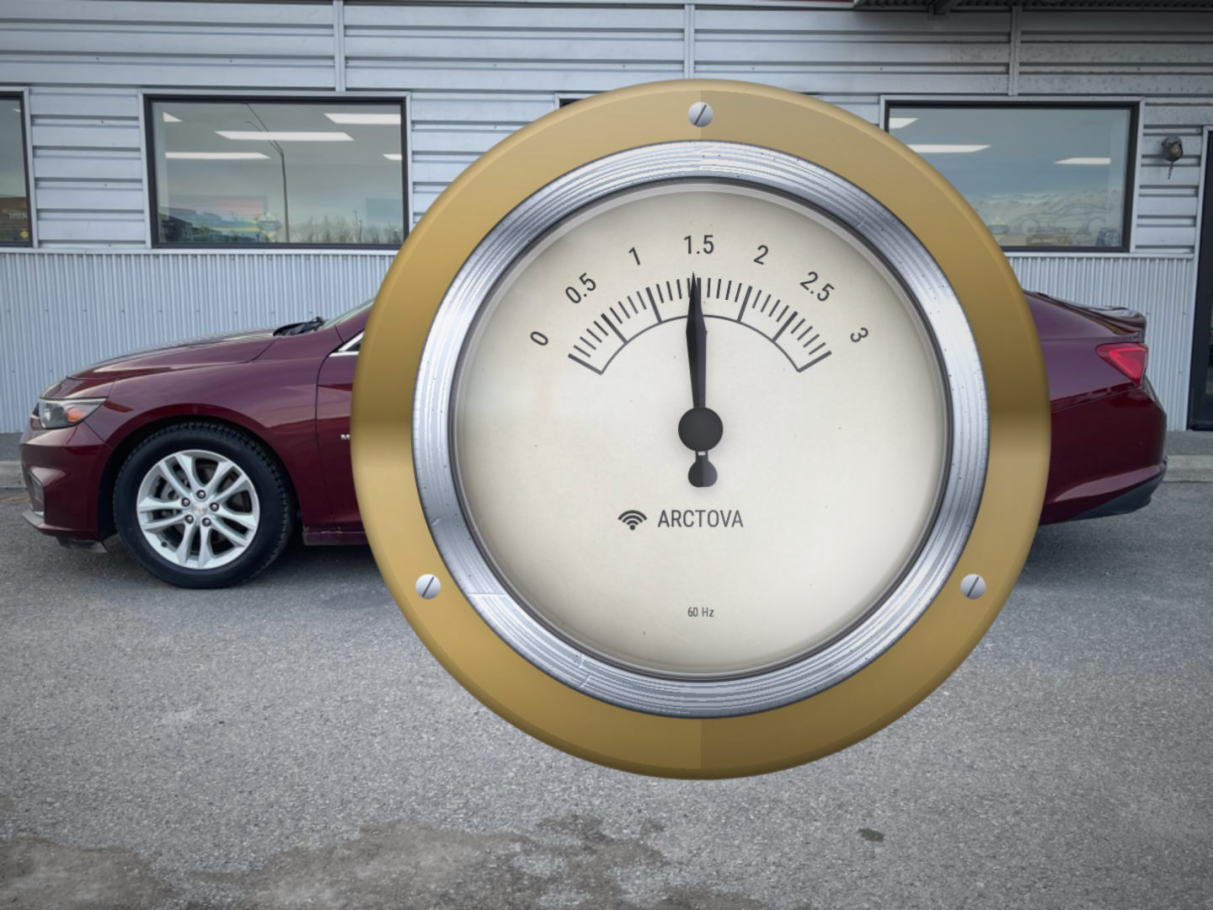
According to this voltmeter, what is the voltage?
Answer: 1.45 V
